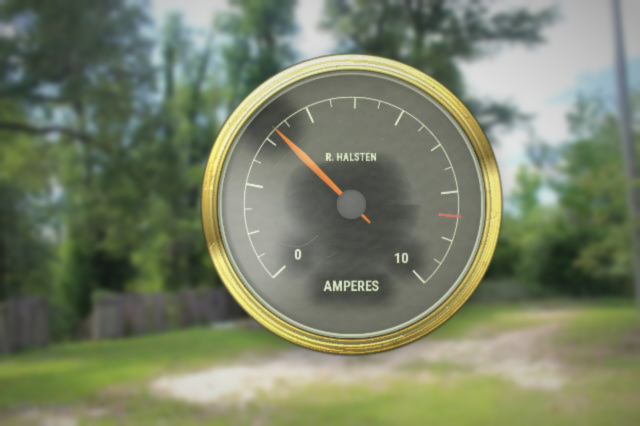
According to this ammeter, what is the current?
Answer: 3.25 A
